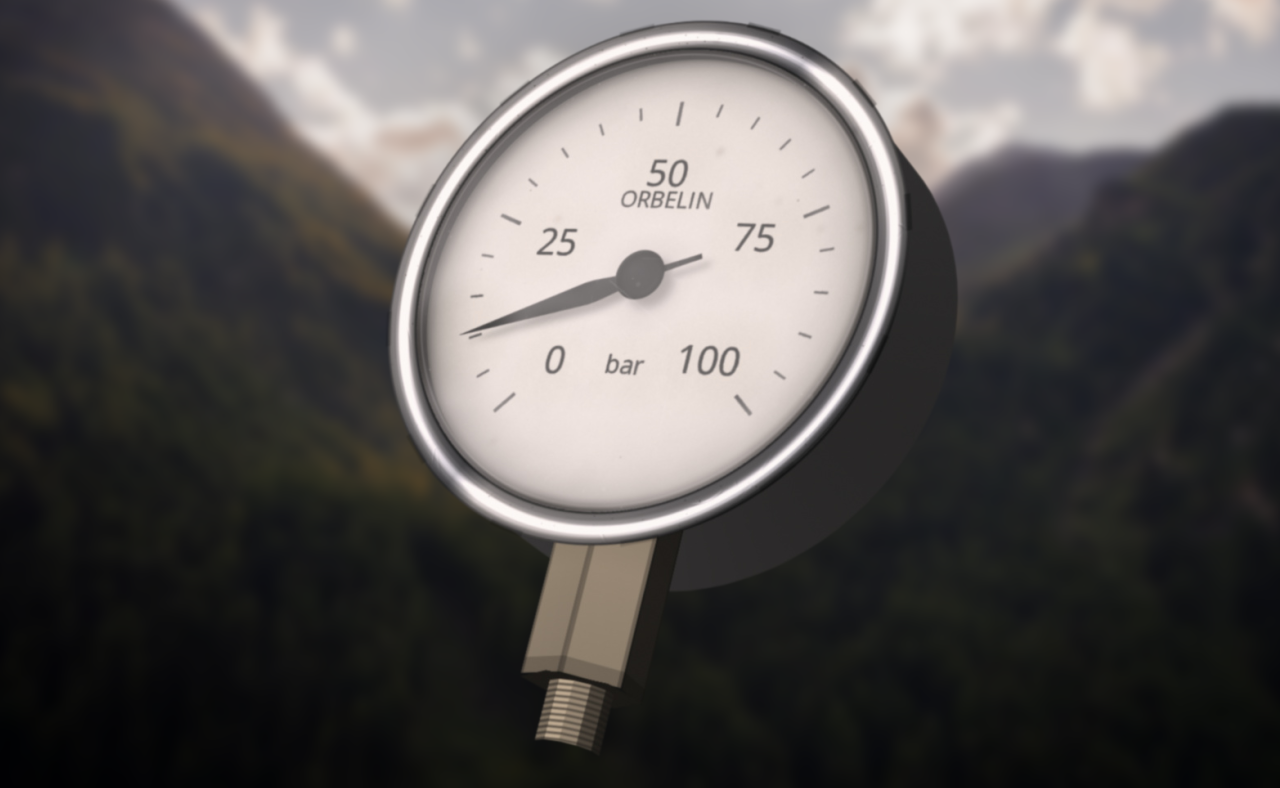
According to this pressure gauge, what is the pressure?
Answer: 10 bar
